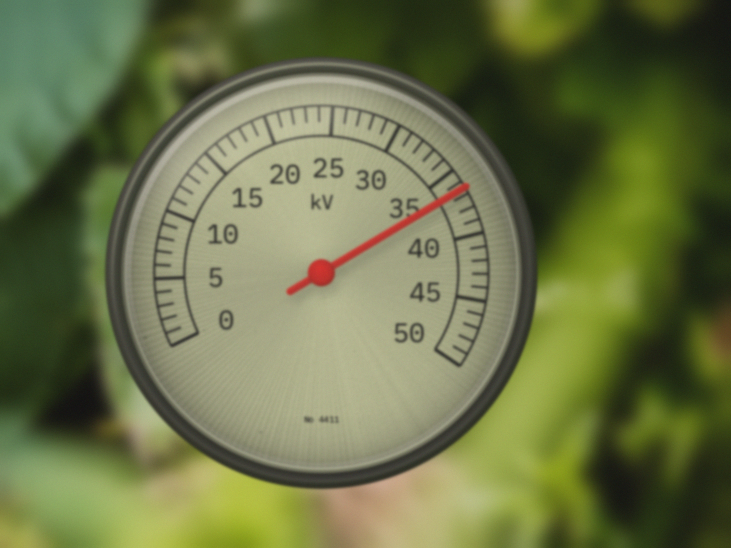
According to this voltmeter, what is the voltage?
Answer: 36.5 kV
